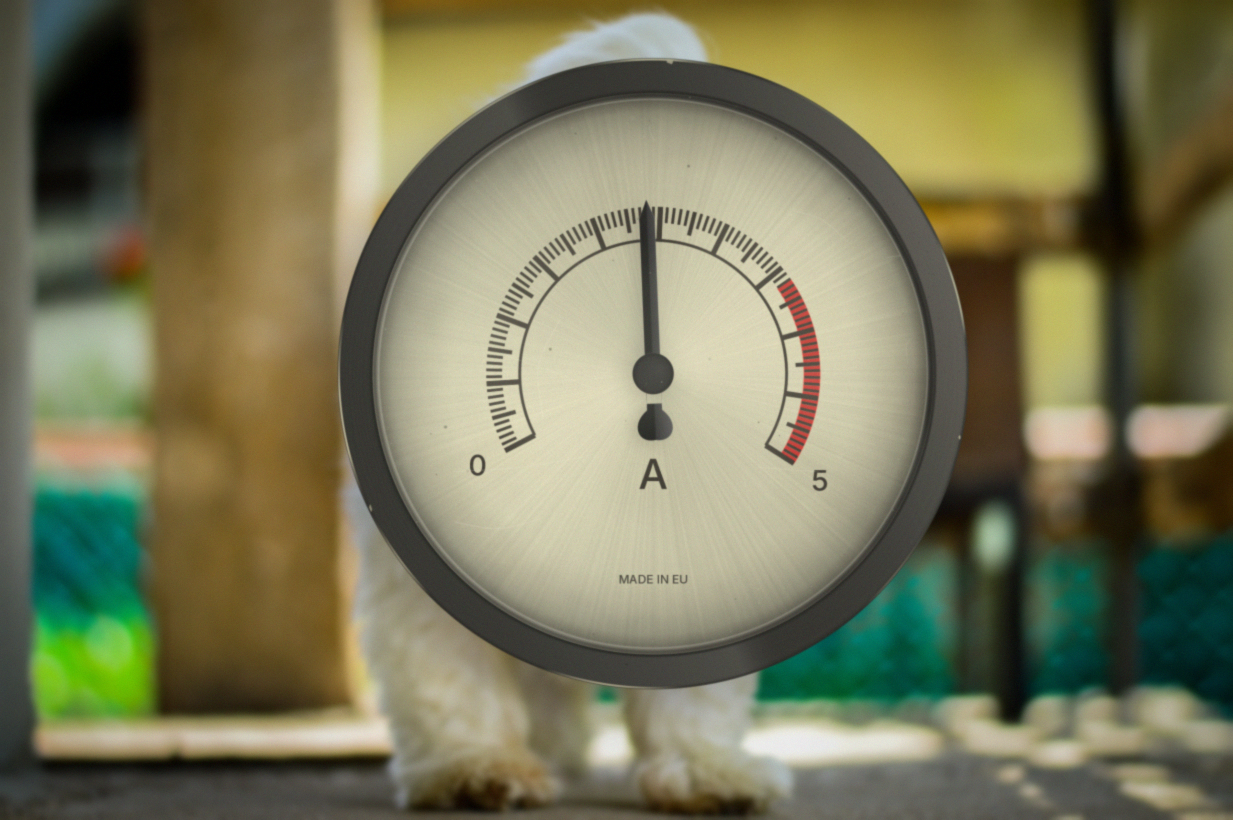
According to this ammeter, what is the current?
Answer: 2.4 A
